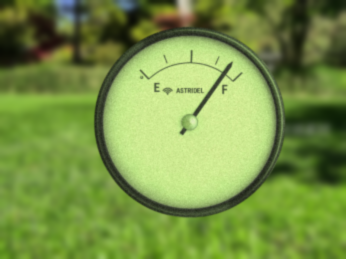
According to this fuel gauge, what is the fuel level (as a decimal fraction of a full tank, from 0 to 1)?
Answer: 0.875
